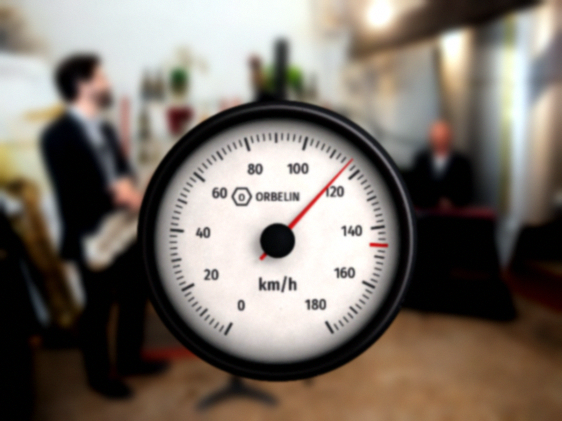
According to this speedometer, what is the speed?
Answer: 116 km/h
